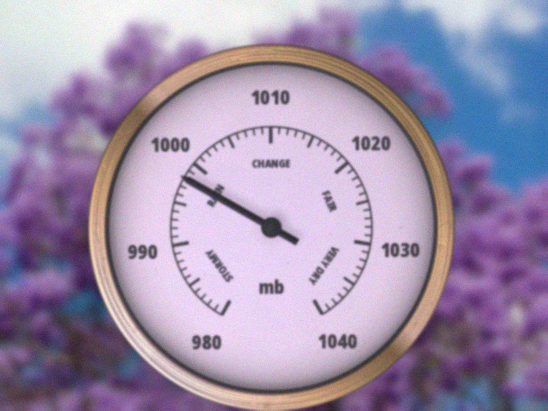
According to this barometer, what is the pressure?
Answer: 998 mbar
